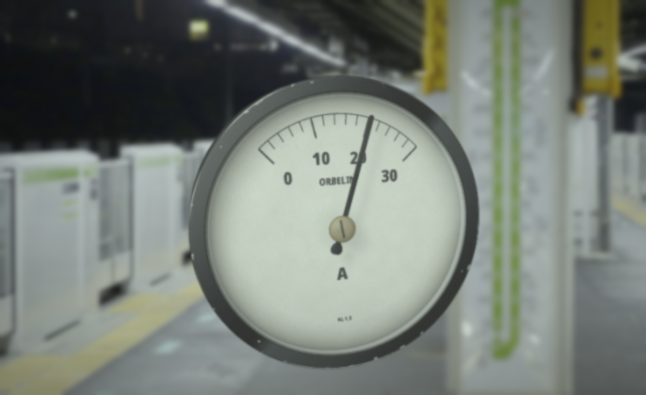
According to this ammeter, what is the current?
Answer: 20 A
